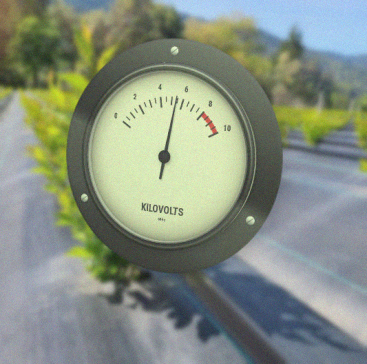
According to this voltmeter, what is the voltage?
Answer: 5.5 kV
